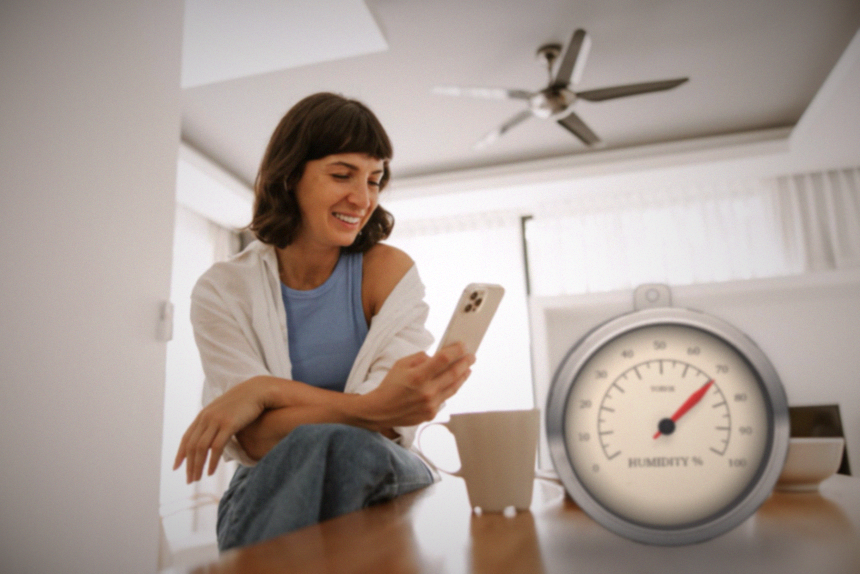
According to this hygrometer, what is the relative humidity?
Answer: 70 %
